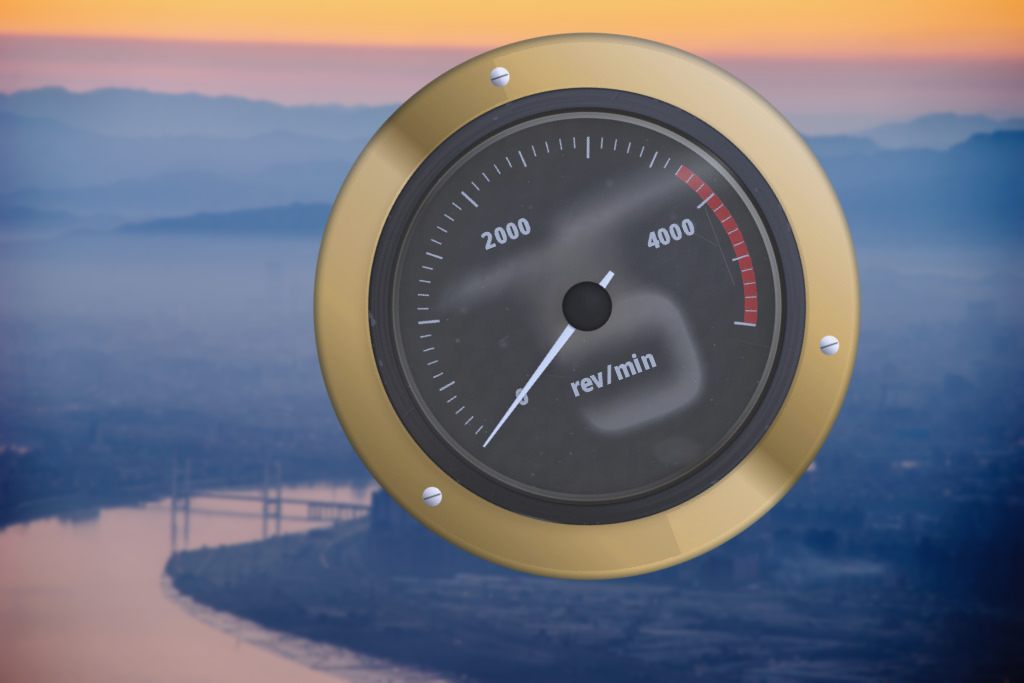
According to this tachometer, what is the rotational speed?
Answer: 0 rpm
